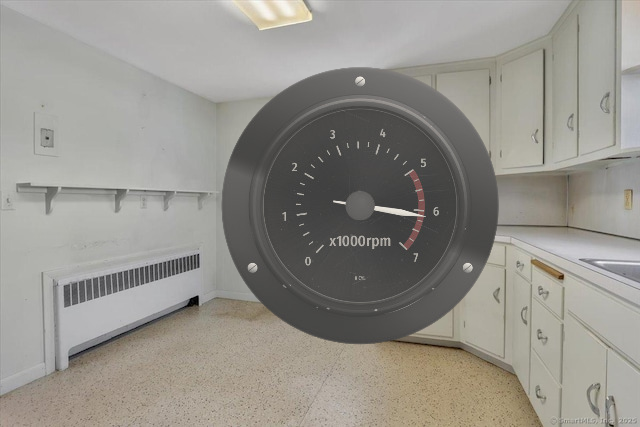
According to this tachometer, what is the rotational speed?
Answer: 6125 rpm
